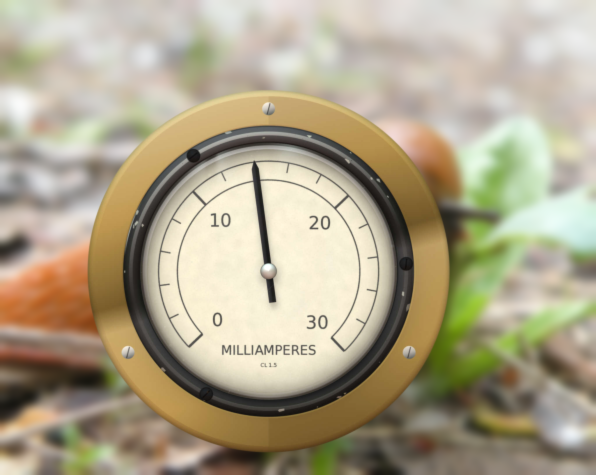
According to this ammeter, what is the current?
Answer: 14 mA
